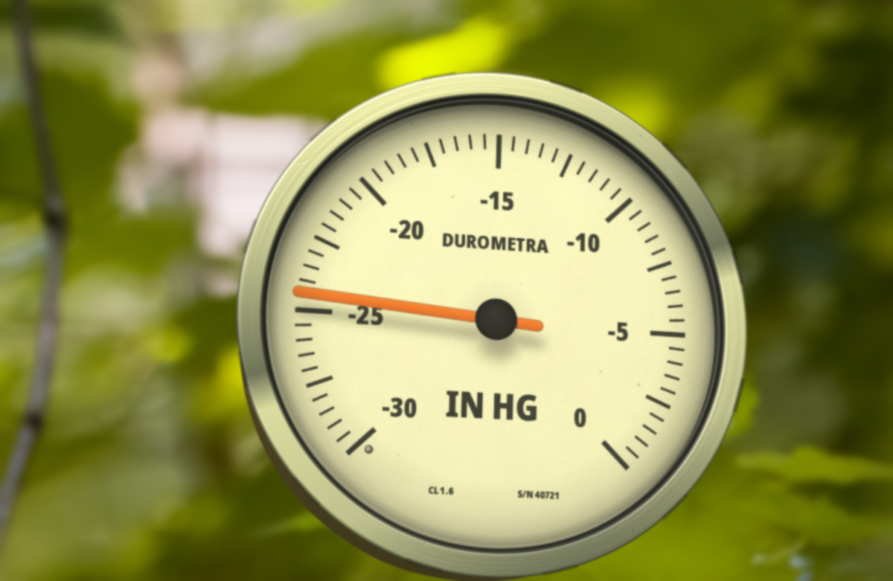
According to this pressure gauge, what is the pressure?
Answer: -24.5 inHg
